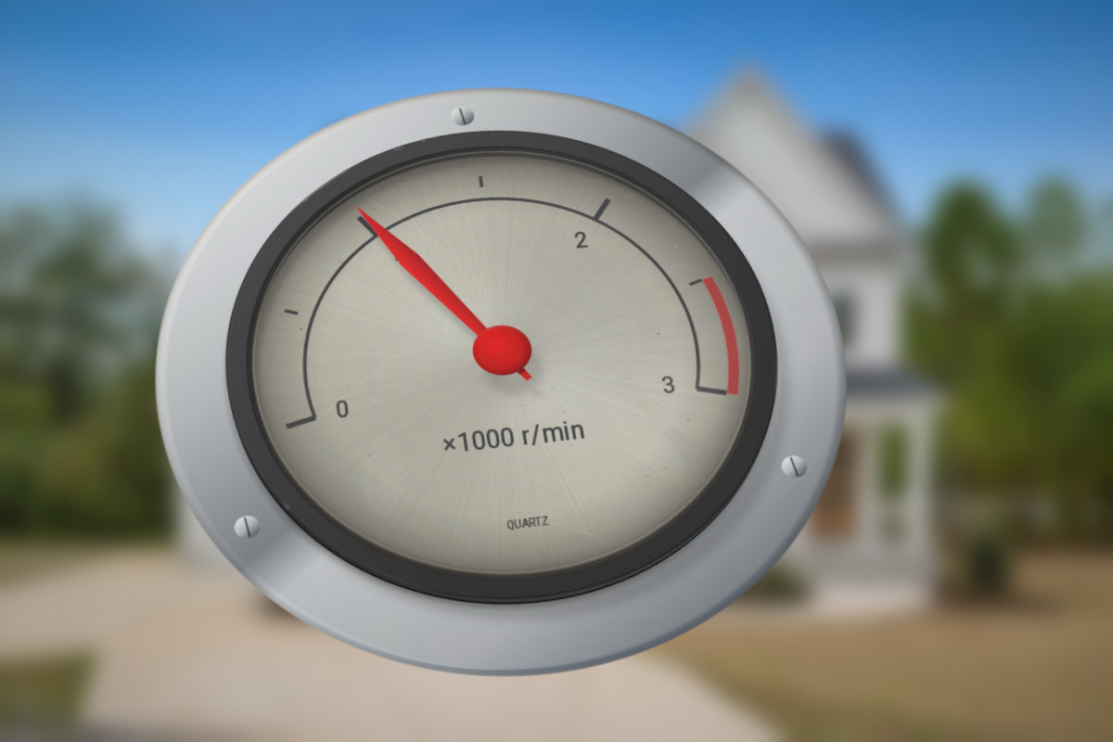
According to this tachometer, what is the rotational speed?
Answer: 1000 rpm
